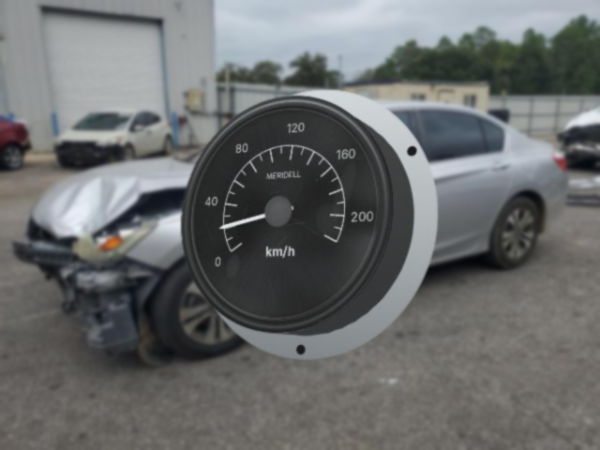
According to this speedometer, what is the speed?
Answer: 20 km/h
